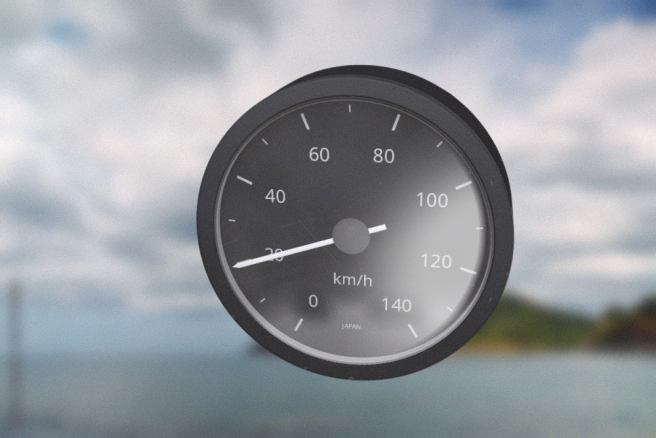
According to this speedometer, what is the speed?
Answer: 20 km/h
